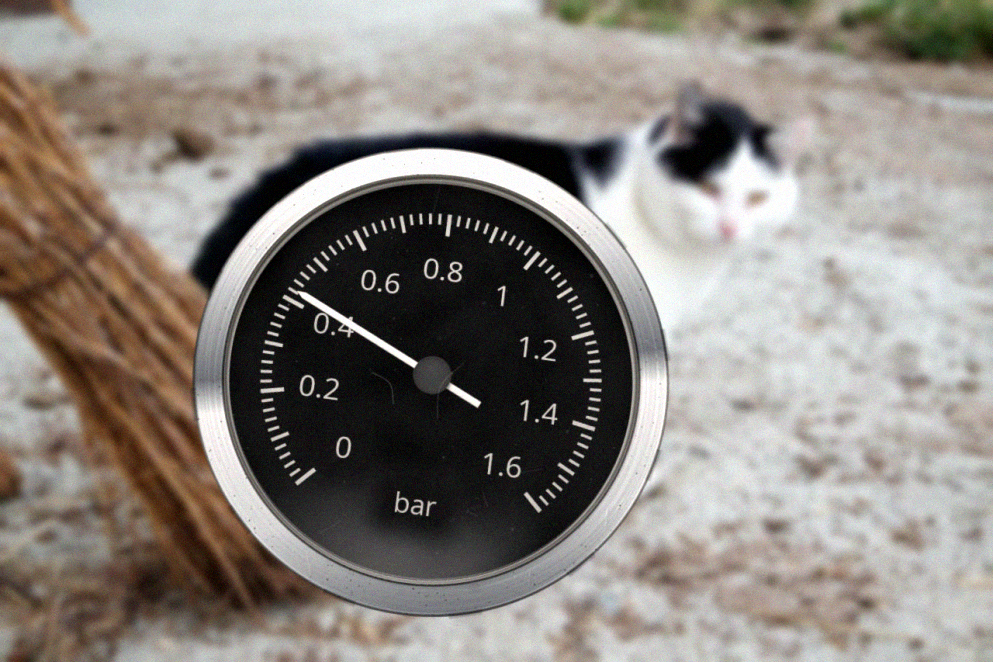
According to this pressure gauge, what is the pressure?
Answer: 0.42 bar
